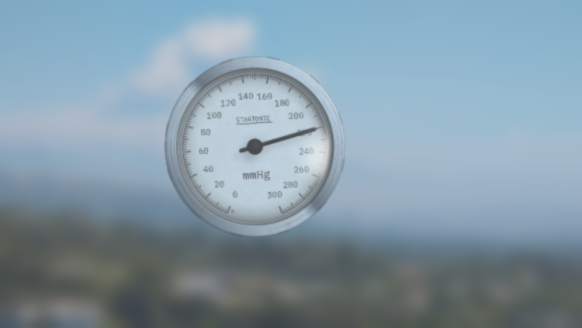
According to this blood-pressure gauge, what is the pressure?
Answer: 220 mmHg
